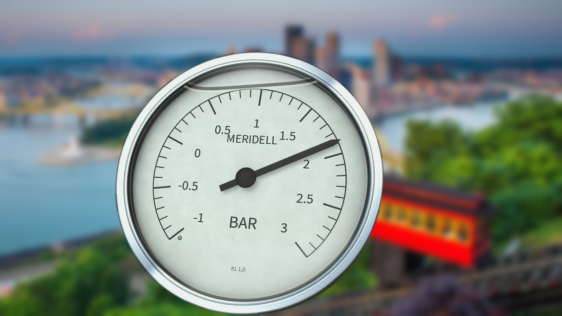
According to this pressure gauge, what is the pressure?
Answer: 1.9 bar
